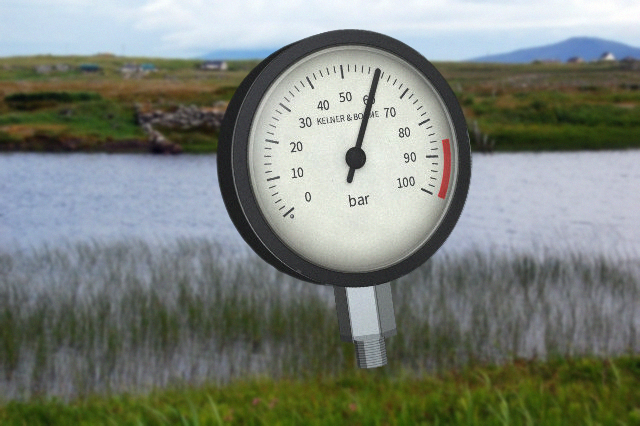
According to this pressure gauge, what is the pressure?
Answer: 60 bar
